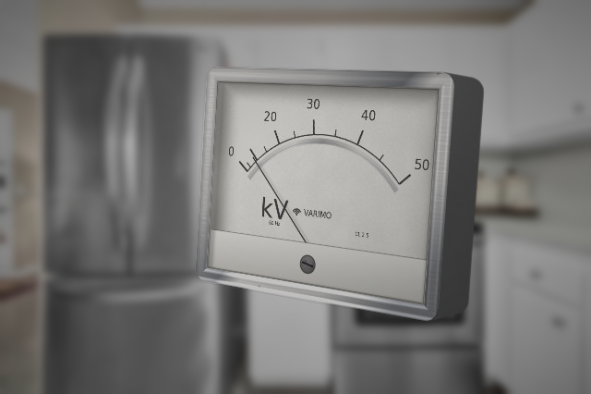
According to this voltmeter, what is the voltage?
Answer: 10 kV
